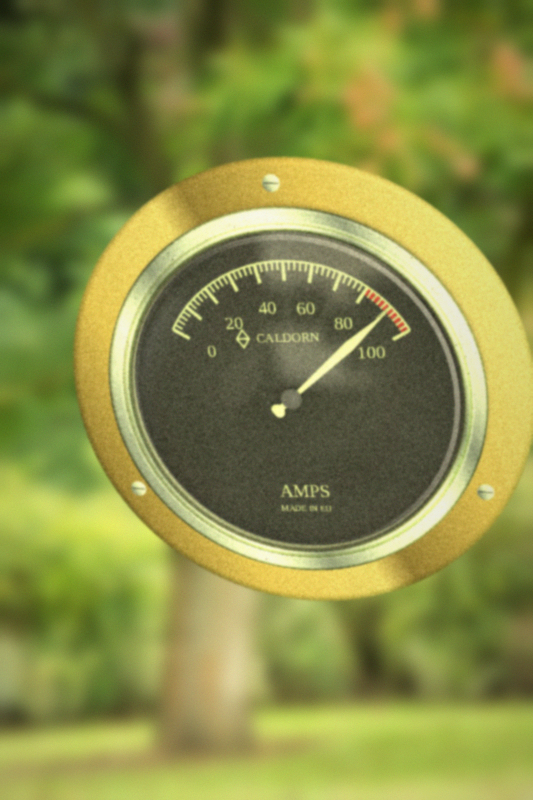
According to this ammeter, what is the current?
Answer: 90 A
